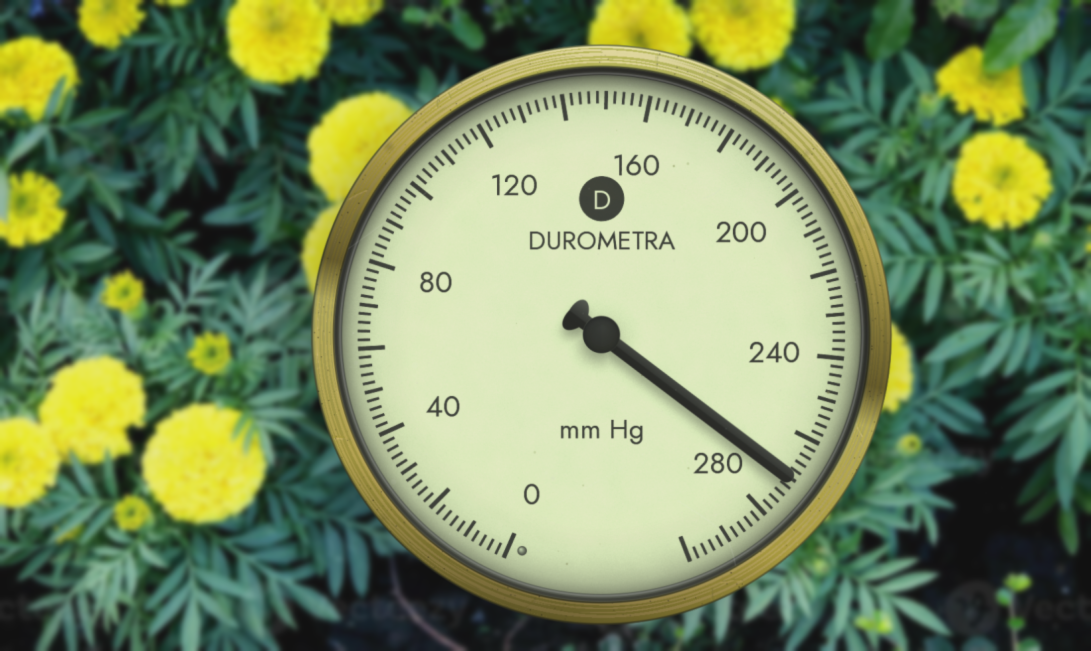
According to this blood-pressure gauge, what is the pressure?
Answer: 270 mmHg
